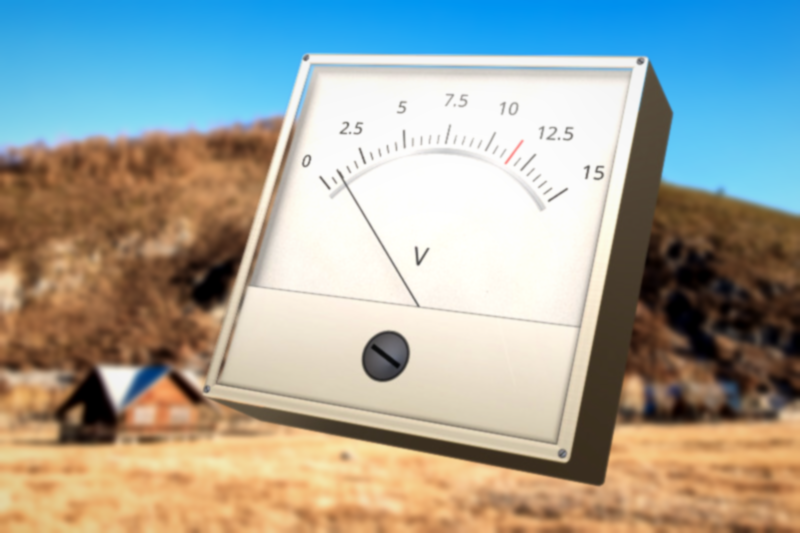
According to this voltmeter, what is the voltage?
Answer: 1 V
